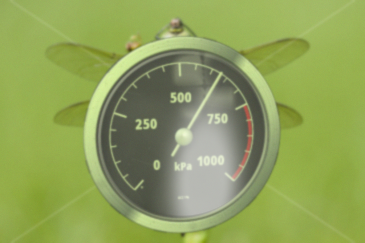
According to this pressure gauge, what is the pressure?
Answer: 625 kPa
